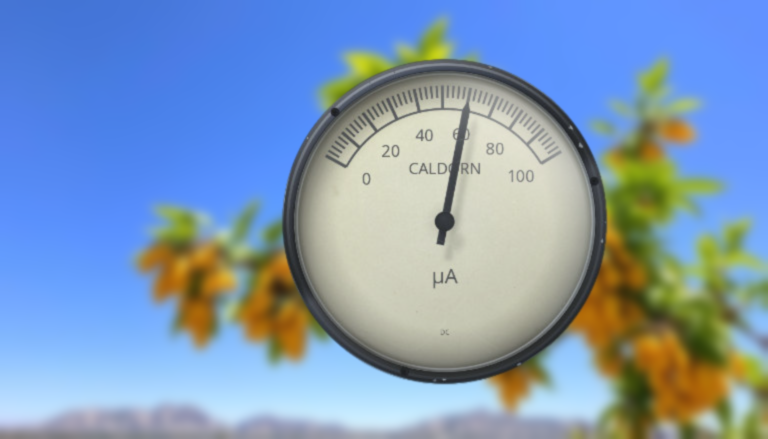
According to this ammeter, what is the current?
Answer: 60 µA
